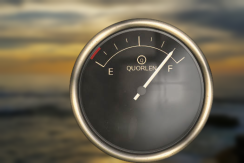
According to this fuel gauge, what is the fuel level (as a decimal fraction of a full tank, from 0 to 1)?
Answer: 0.875
